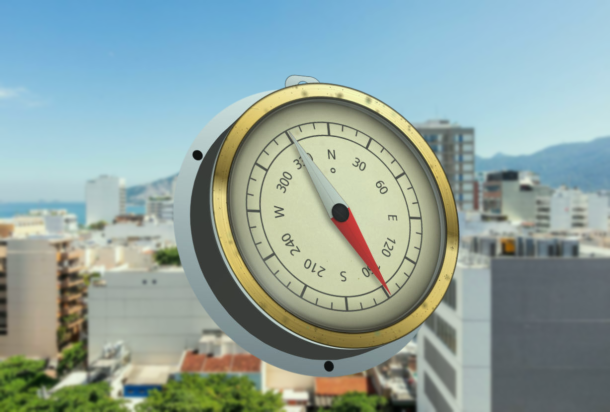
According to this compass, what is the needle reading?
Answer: 150 °
